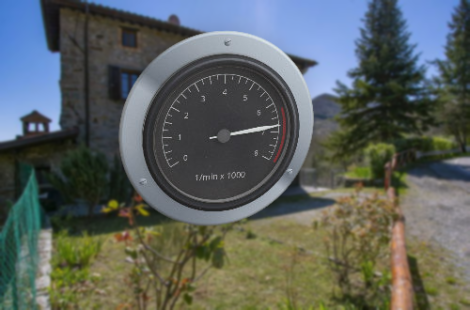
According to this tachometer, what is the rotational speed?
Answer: 6750 rpm
